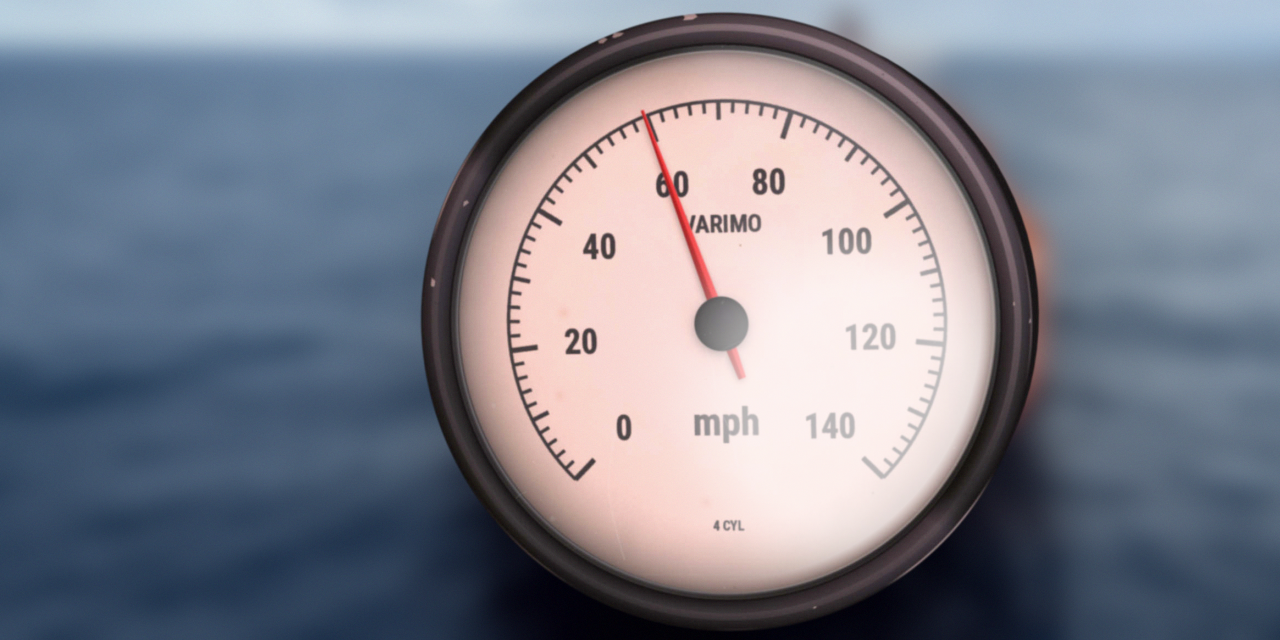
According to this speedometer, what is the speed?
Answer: 60 mph
